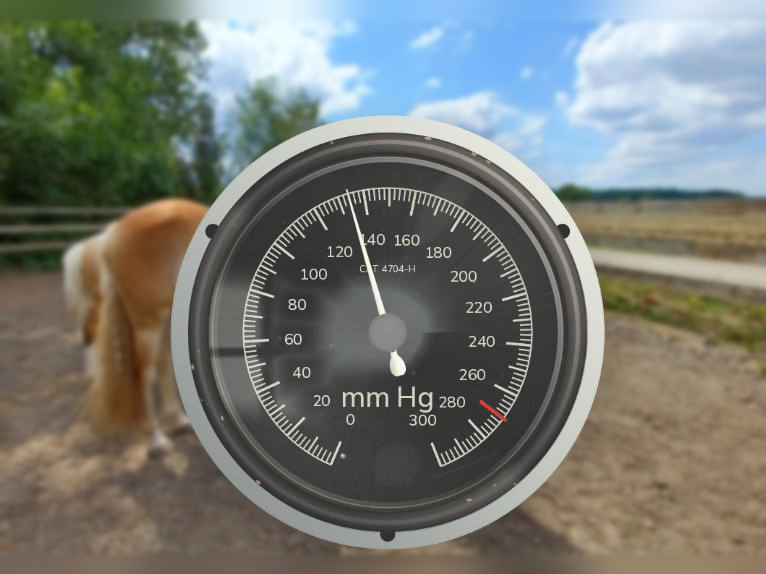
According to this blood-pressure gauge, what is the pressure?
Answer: 134 mmHg
